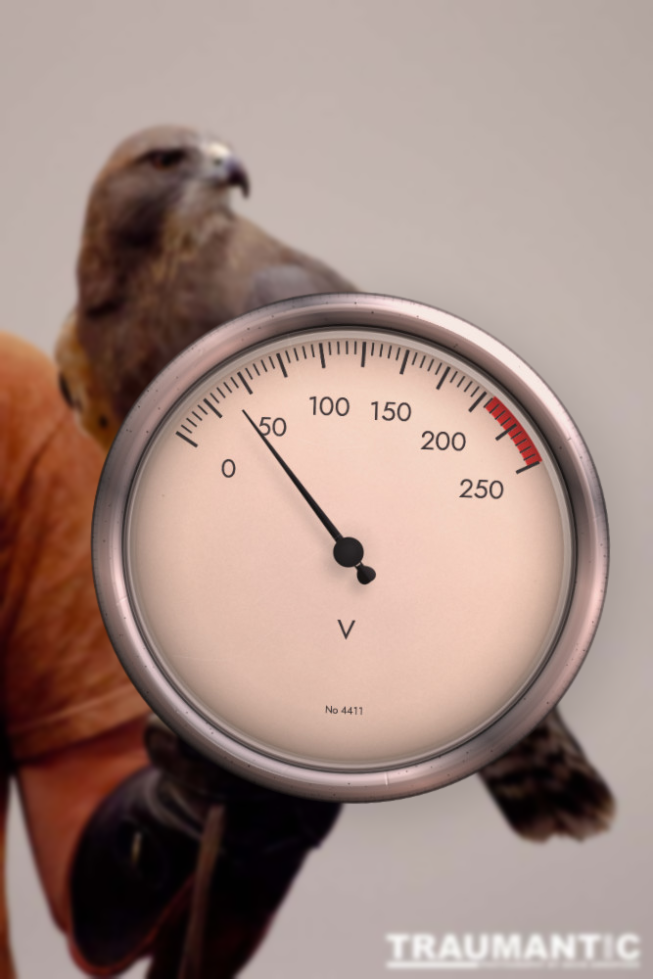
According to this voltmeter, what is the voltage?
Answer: 40 V
